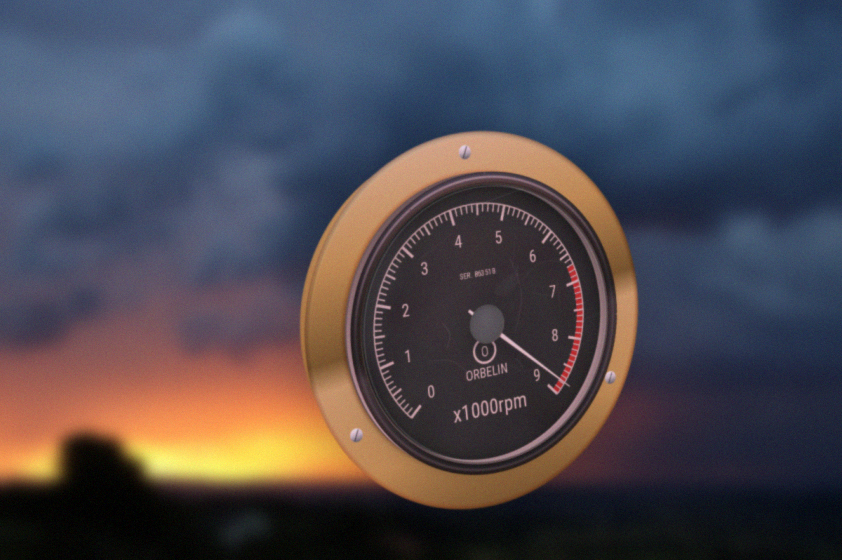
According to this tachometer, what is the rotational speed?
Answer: 8800 rpm
